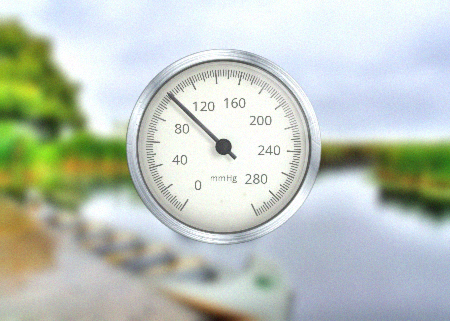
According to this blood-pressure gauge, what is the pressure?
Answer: 100 mmHg
